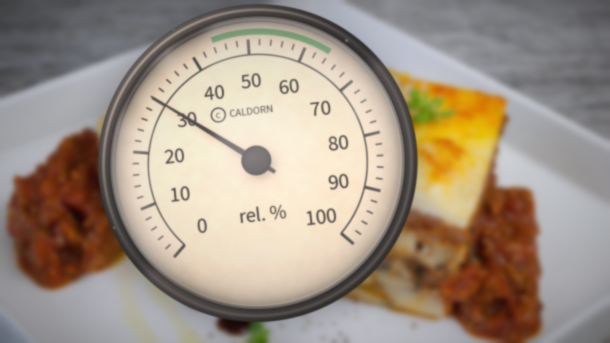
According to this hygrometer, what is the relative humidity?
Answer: 30 %
